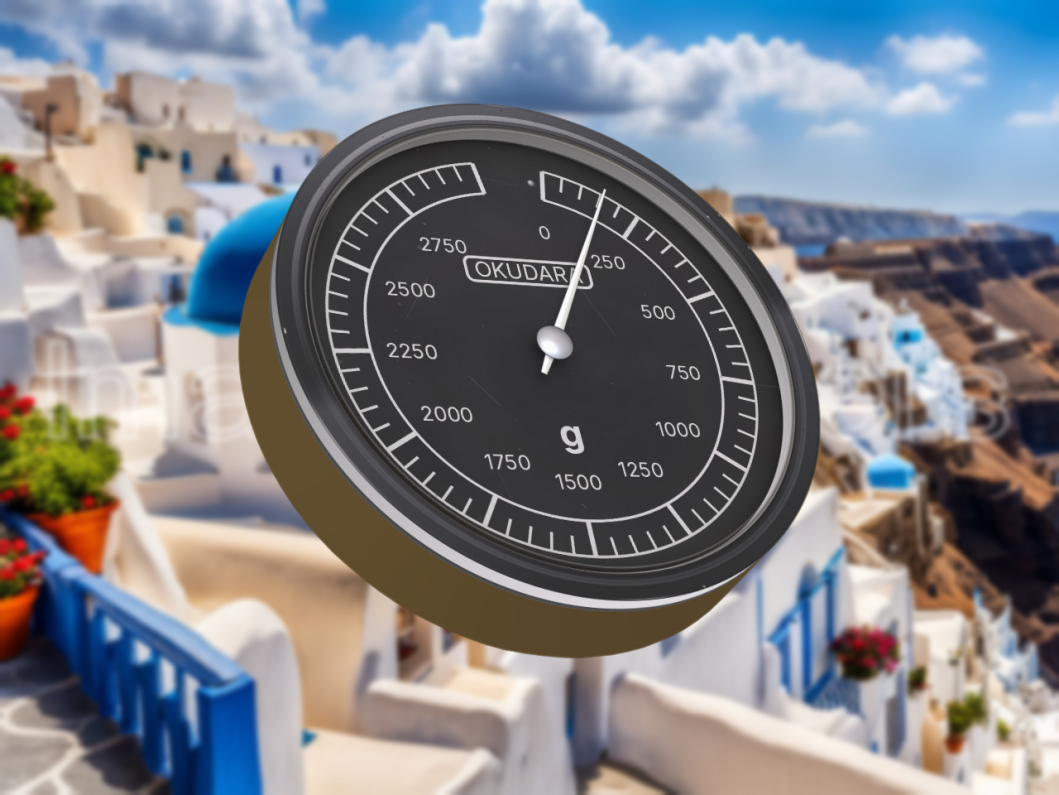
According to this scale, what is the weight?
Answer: 150 g
